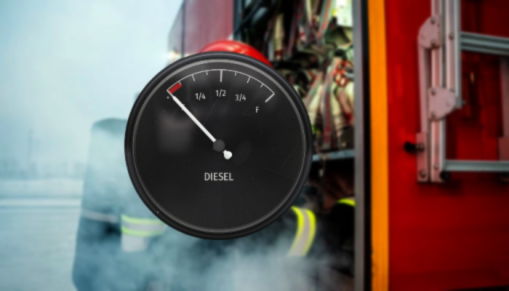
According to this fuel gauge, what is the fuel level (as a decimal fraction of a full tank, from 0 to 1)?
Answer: 0
